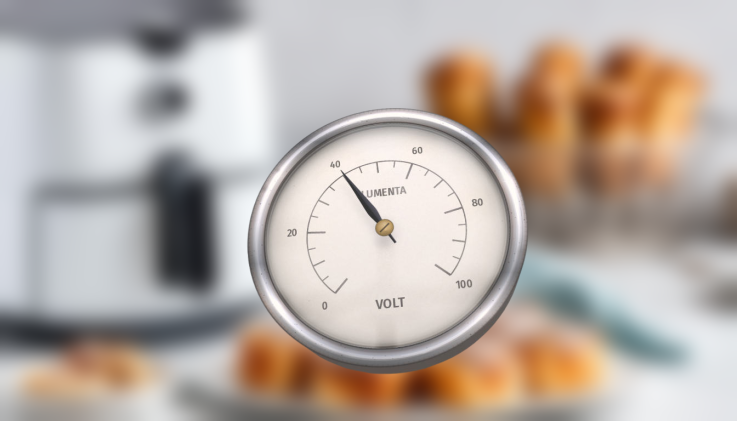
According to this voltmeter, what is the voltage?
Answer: 40 V
